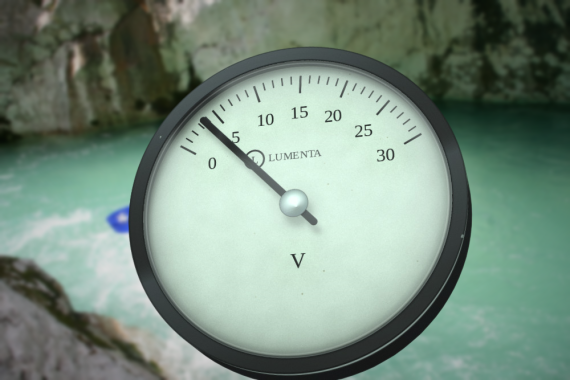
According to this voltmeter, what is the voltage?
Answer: 3.5 V
